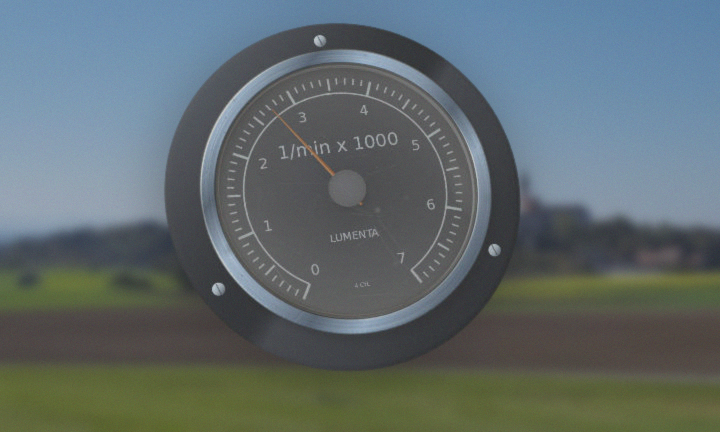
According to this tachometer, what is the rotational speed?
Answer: 2700 rpm
